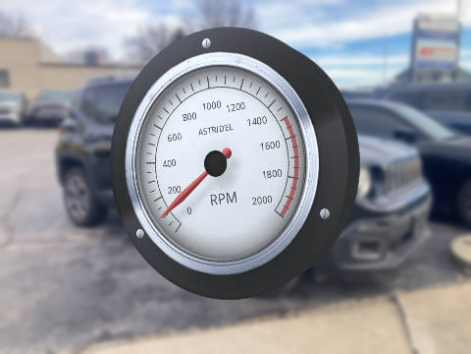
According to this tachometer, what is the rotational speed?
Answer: 100 rpm
